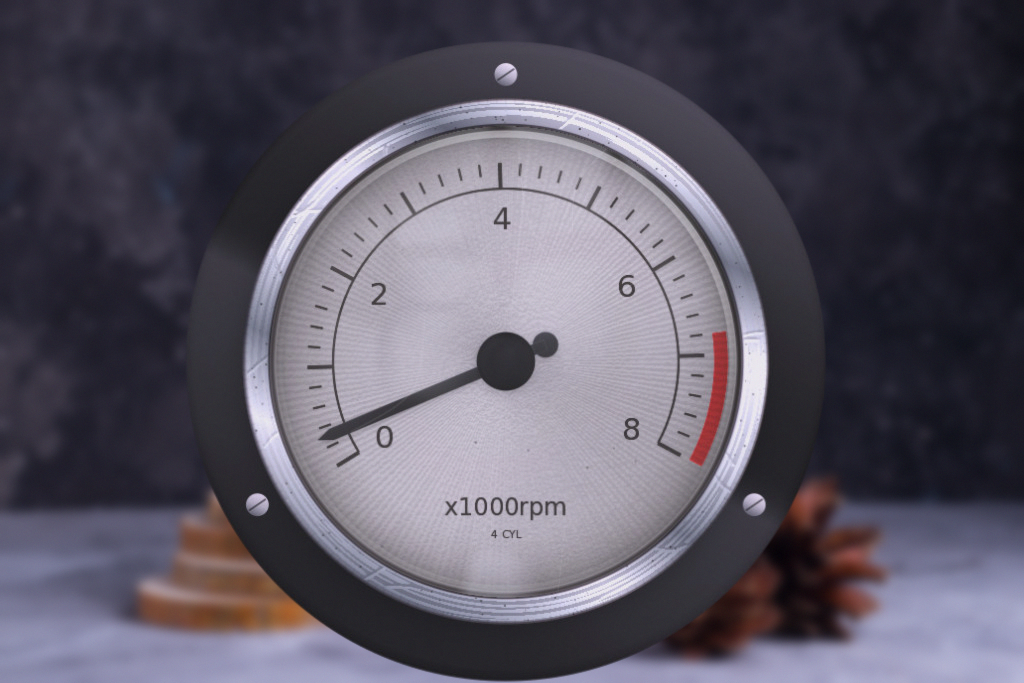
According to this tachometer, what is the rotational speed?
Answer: 300 rpm
